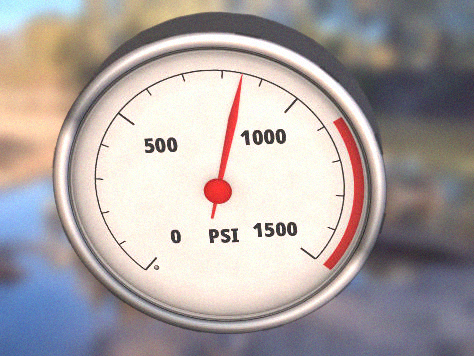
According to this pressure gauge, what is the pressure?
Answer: 850 psi
